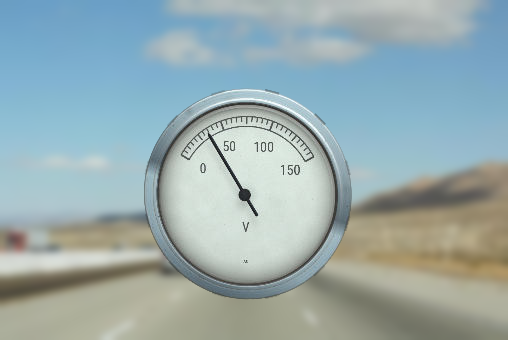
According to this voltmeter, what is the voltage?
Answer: 35 V
